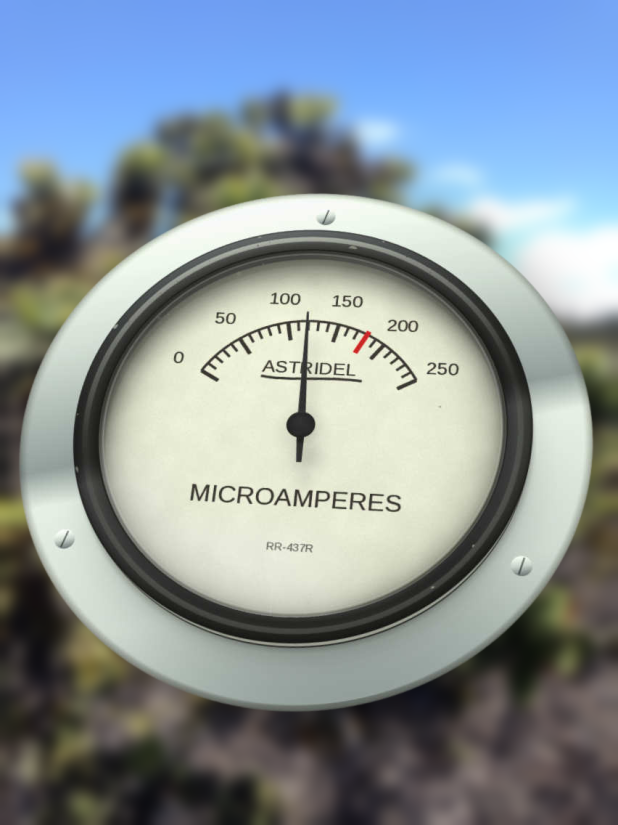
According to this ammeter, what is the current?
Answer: 120 µA
